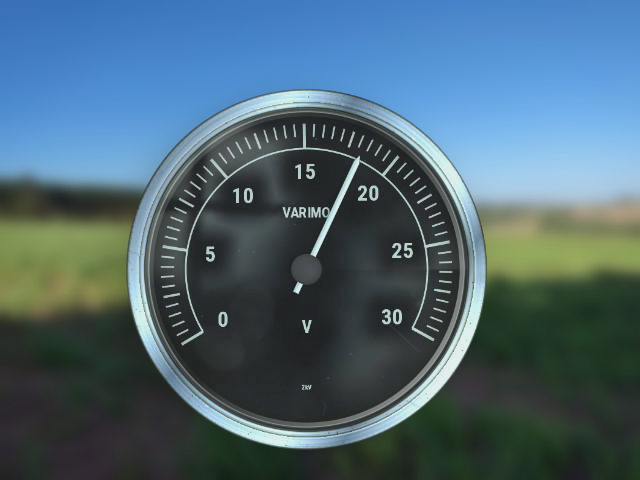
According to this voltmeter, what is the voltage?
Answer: 18.25 V
